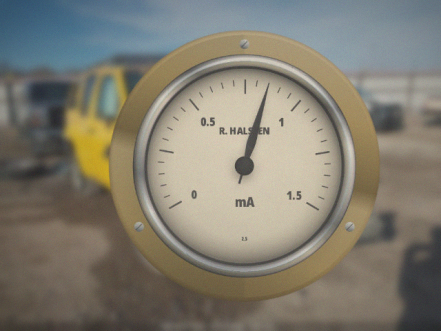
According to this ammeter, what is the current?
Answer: 0.85 mA
